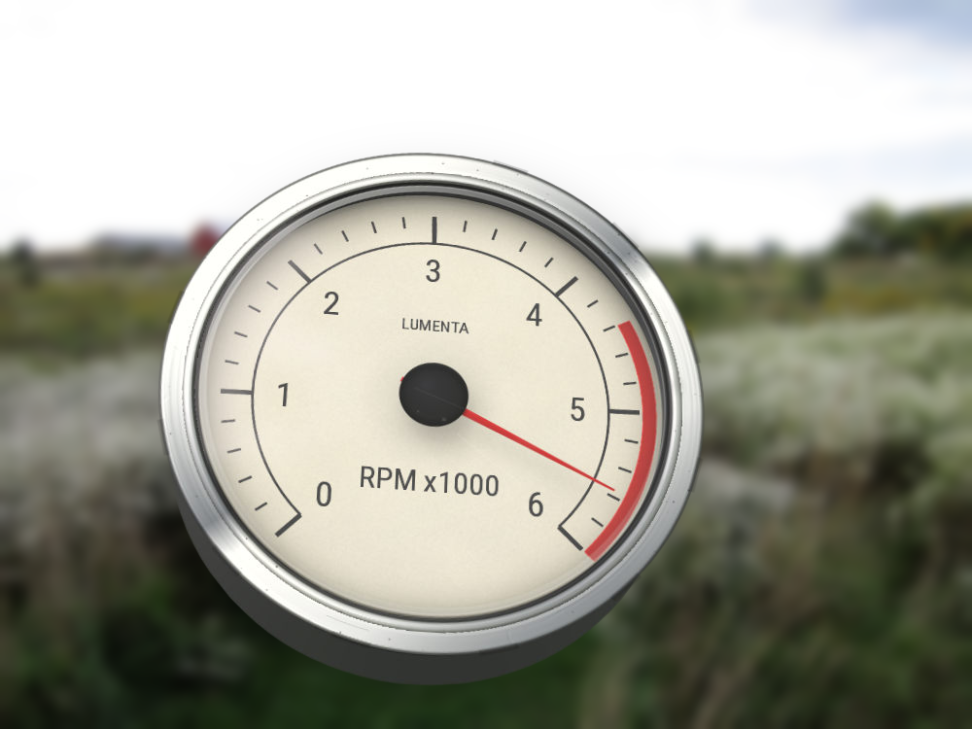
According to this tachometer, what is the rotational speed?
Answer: 5600 rpm
